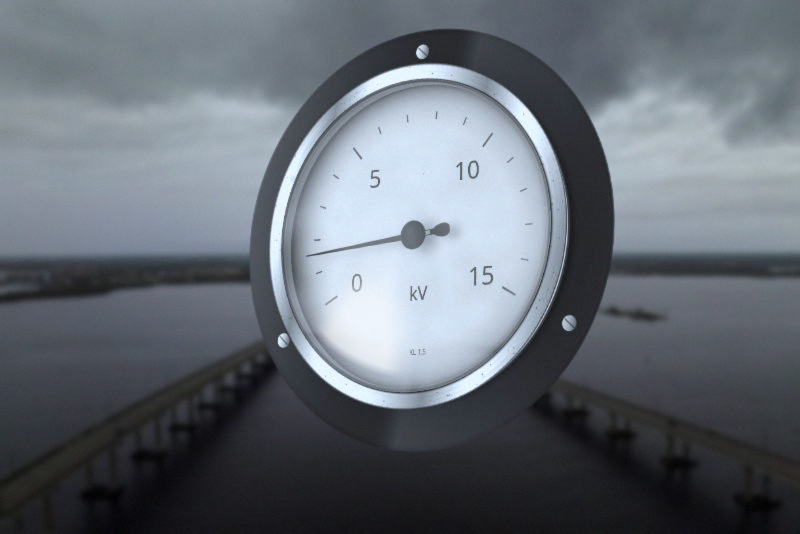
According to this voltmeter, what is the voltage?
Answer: 1.5 kV
